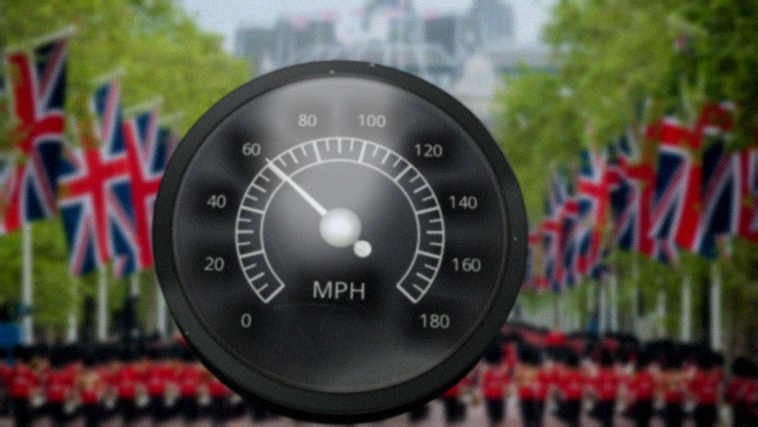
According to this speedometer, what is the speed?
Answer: 60 mph
